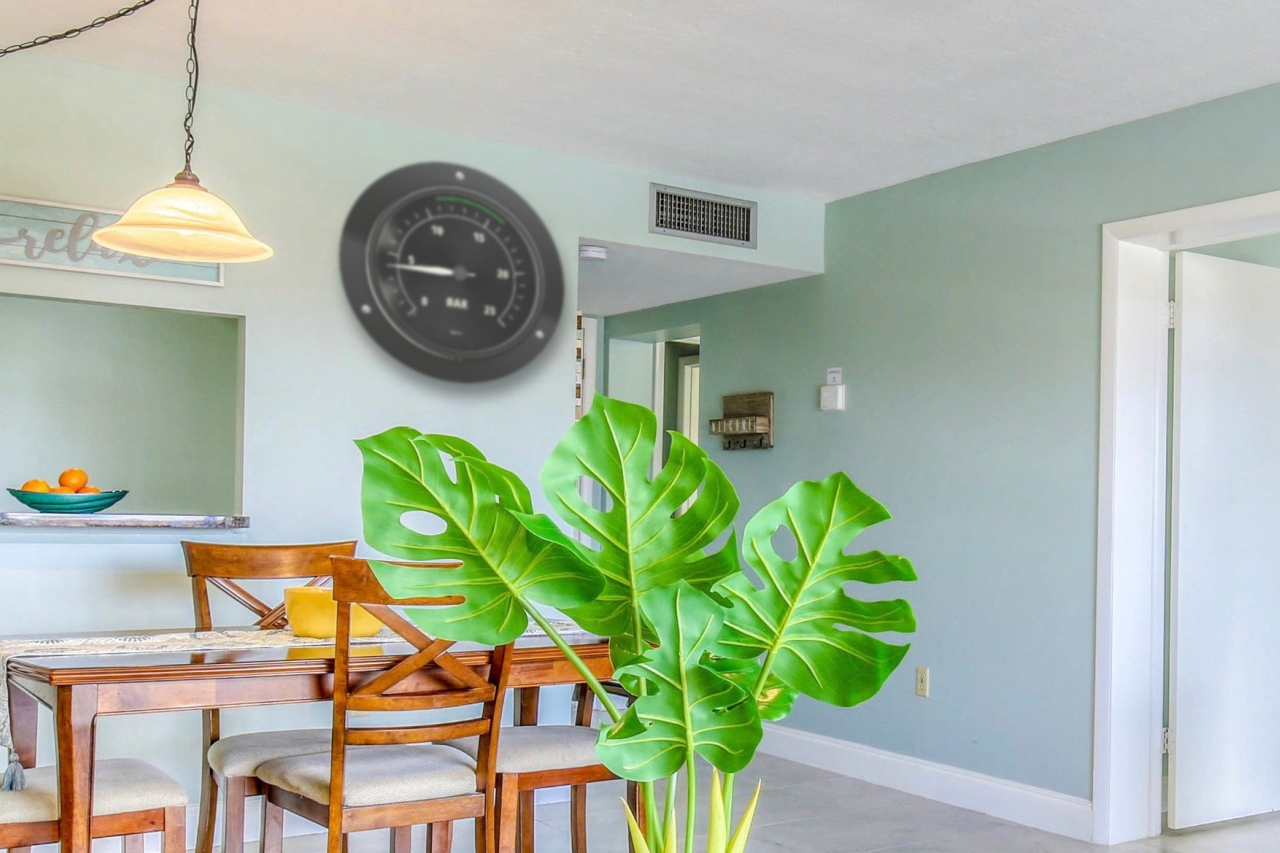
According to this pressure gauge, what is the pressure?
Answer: 4 bar
